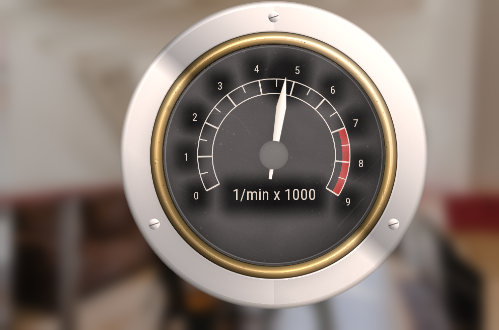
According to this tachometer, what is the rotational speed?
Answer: 4750 rpm
